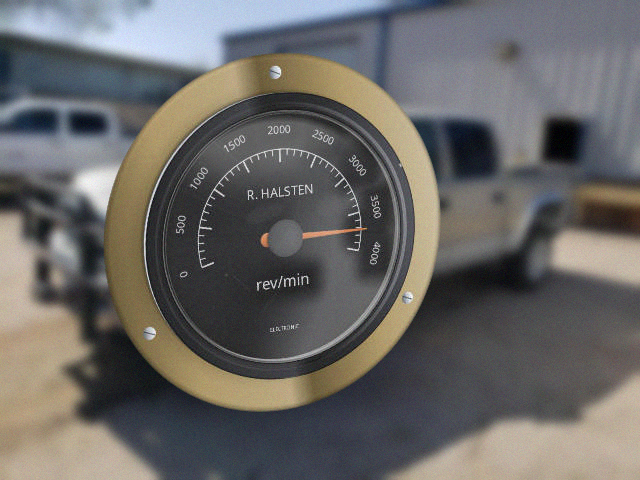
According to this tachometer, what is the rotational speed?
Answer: 3700 rpm
